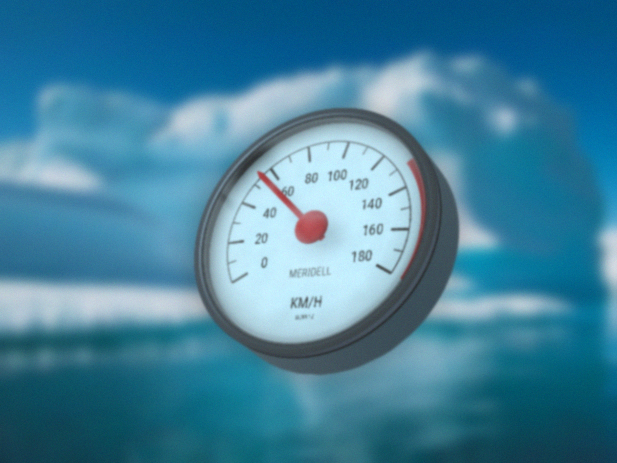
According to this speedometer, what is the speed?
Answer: 55 km/h
